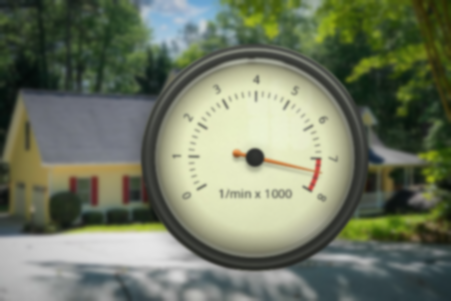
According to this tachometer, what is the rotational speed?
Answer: 7400 rpm
